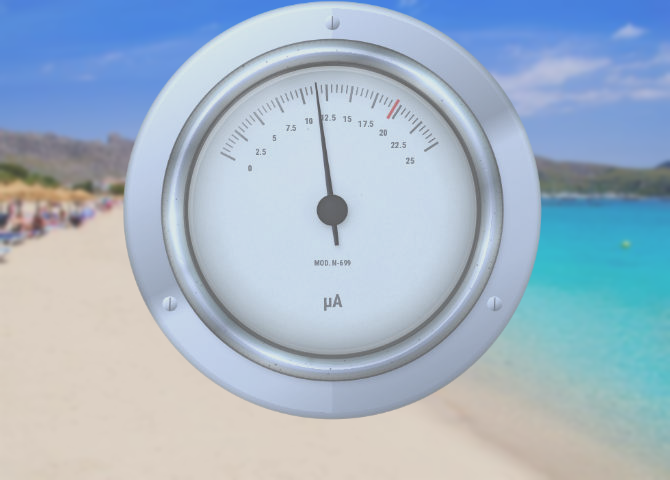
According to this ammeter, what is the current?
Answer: 11.5 µA
